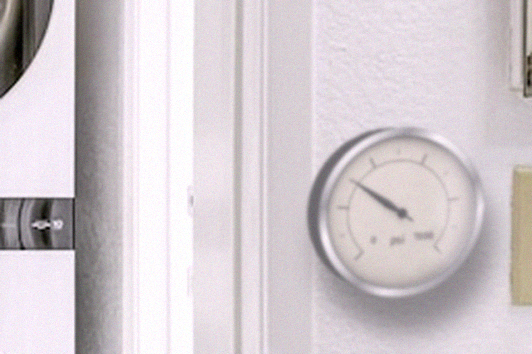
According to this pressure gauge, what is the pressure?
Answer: 300 psi
